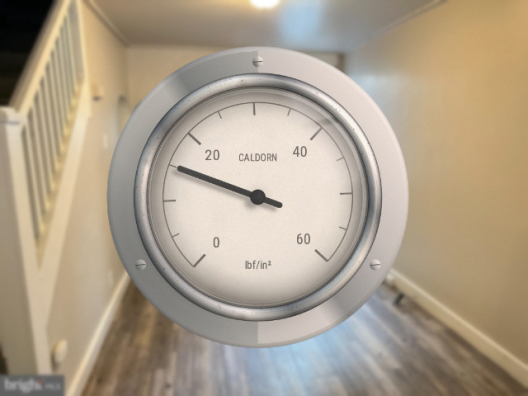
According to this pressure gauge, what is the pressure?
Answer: 15 psi
